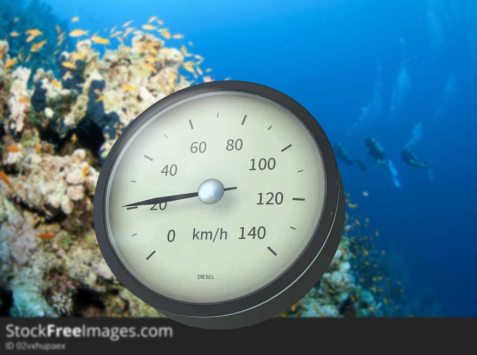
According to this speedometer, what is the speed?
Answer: 20 km/h
